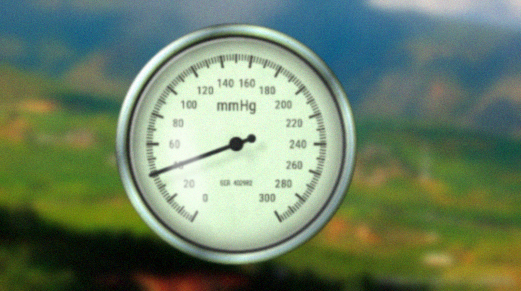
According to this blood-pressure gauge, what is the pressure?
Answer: 40 mmHg
